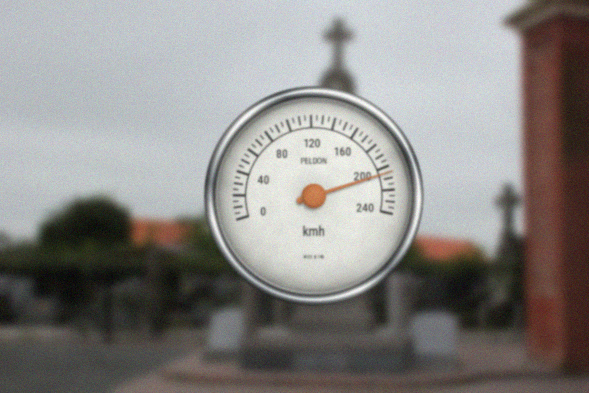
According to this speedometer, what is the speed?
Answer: 205 km/h
